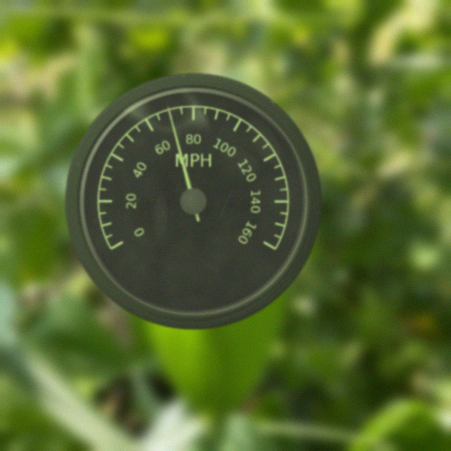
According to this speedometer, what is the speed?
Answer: 70 mph
